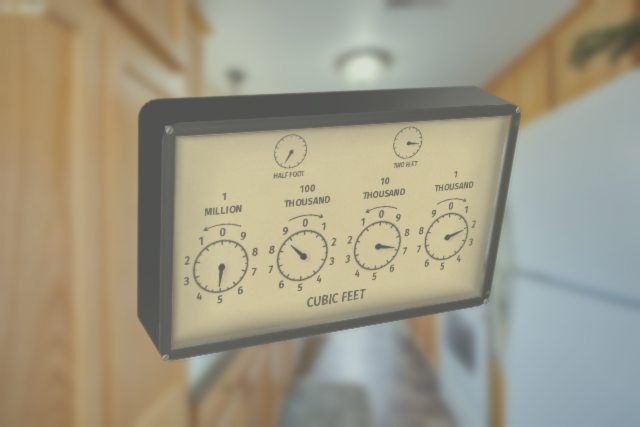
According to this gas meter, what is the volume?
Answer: 487200 ft³
